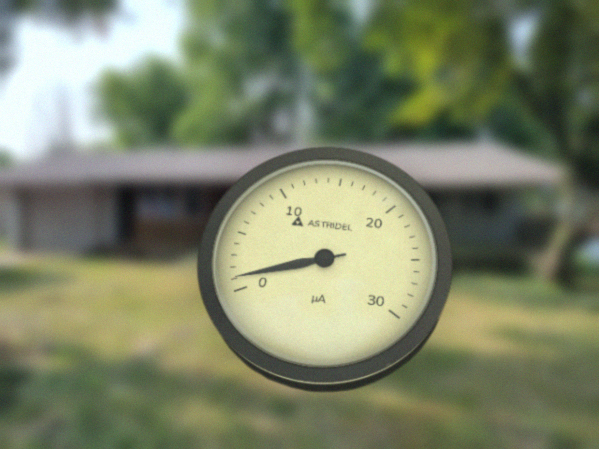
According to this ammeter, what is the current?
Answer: 1 µA
